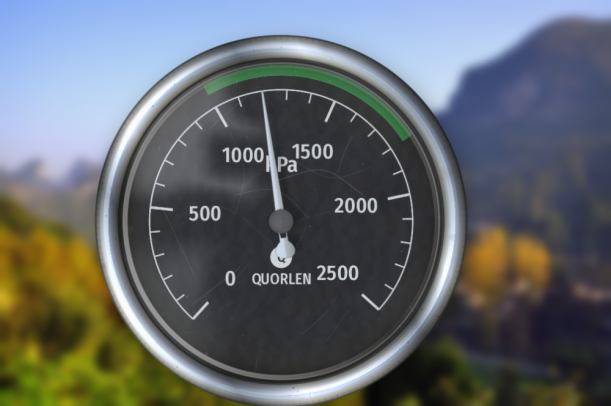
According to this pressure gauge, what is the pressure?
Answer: 1200 kPa
